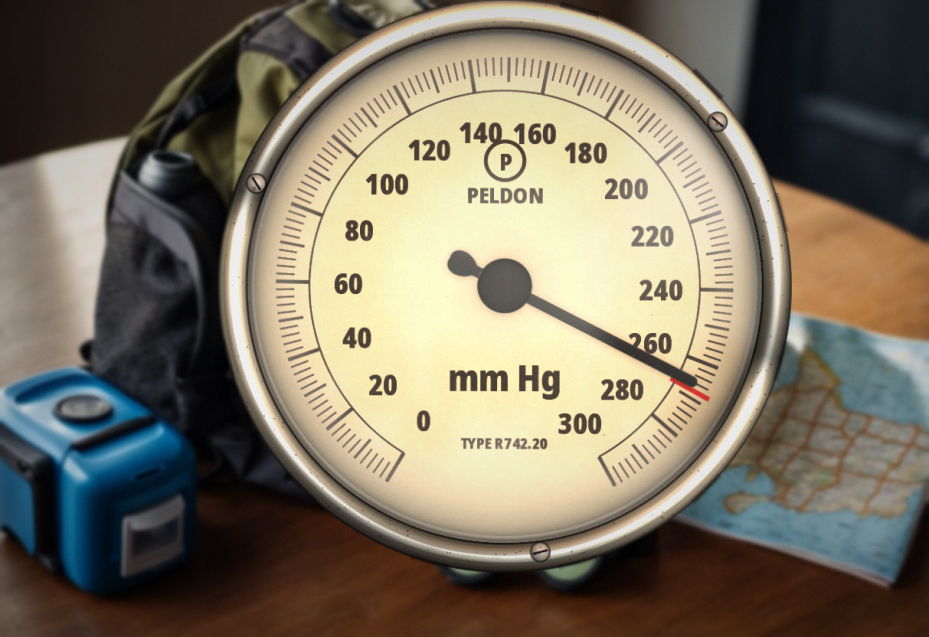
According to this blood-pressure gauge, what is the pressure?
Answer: 266 mmHg
